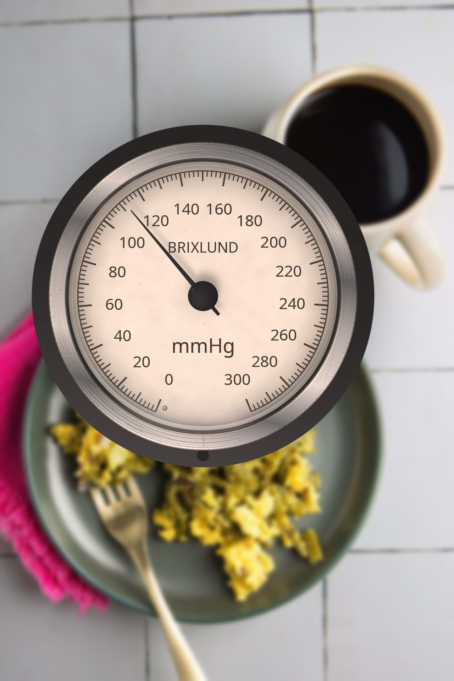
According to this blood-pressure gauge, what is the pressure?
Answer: 112 mmHg
